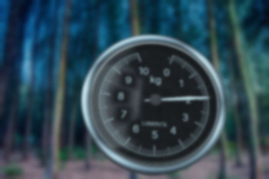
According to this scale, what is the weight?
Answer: 2 kg
